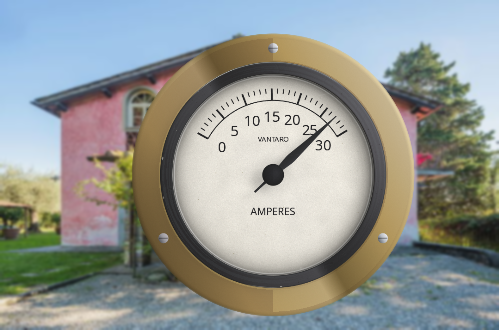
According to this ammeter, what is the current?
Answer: 27 A
